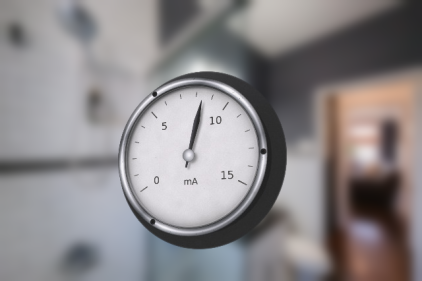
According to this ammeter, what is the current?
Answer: 8.5 mA
